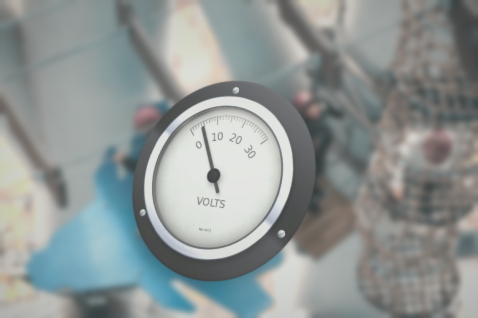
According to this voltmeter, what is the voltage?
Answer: 5 V
